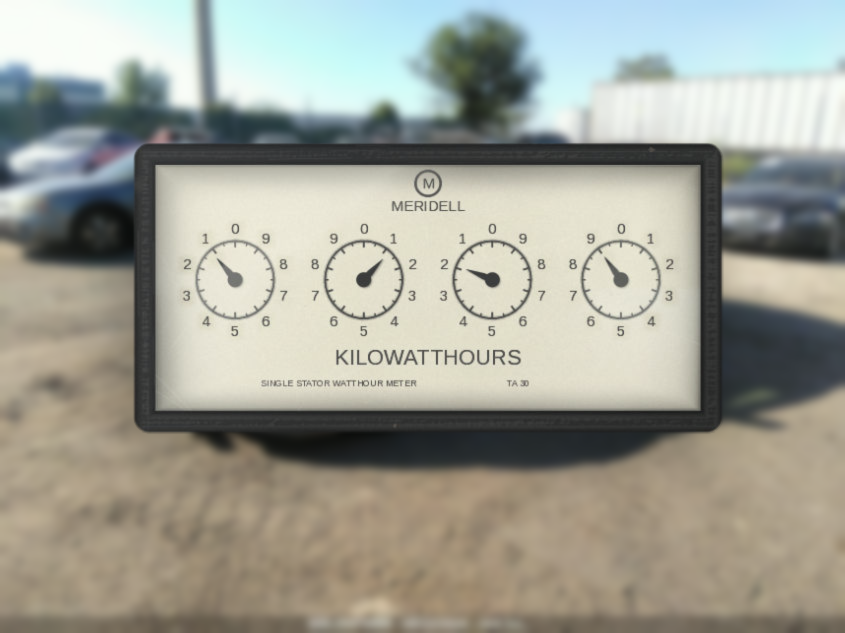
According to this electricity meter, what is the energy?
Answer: 1119 kWh
